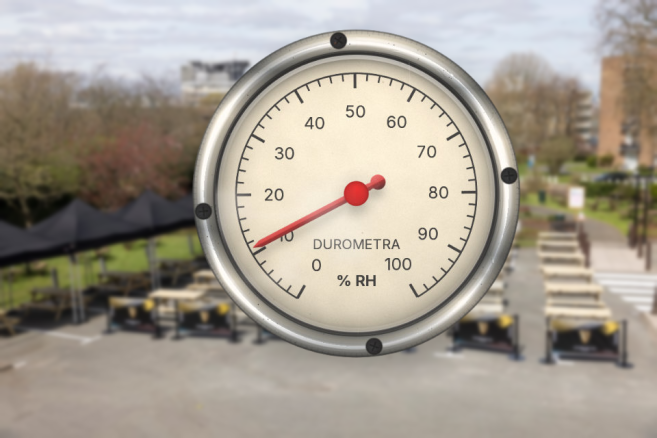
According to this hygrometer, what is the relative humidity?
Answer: 11 %
